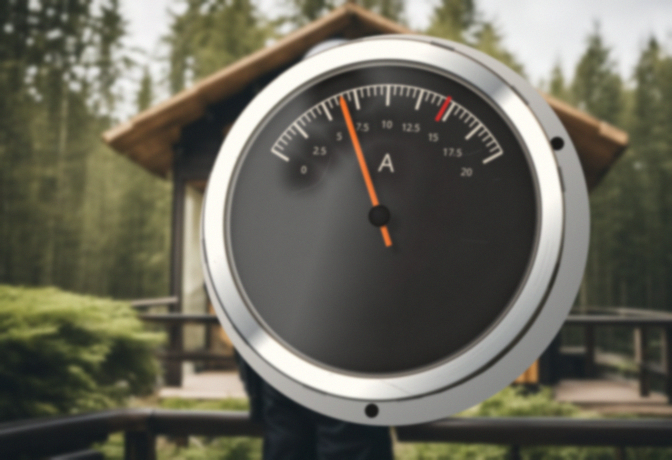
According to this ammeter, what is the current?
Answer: 6.5 A
